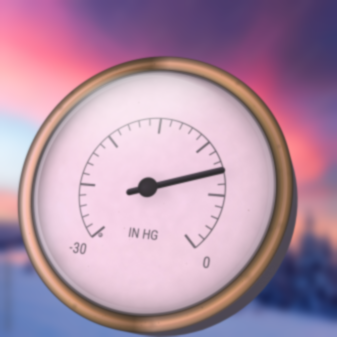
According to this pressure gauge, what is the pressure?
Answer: -7 inHg
